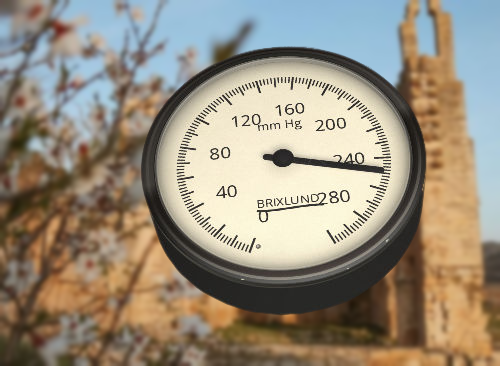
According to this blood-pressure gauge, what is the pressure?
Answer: 250 mmHg
